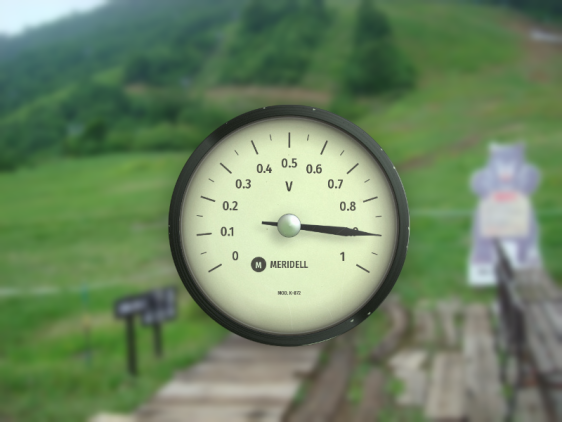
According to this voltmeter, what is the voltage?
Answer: 0.9 V
